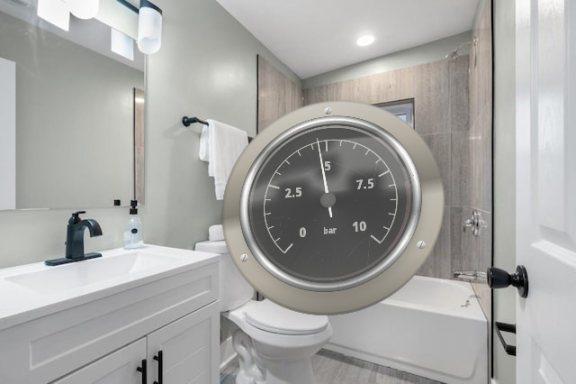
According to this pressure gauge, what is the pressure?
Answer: 4.75 bar
